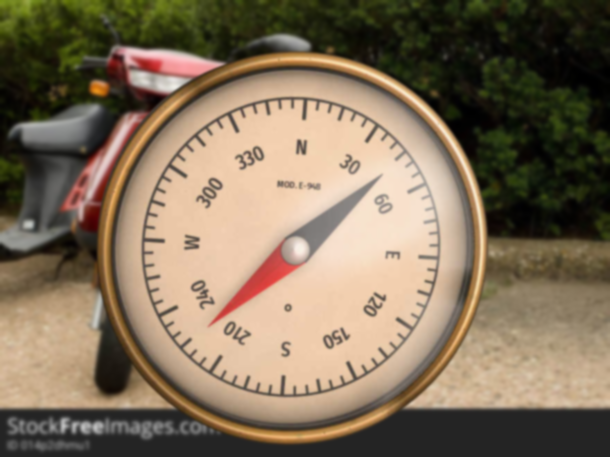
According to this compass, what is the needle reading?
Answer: 225 °
